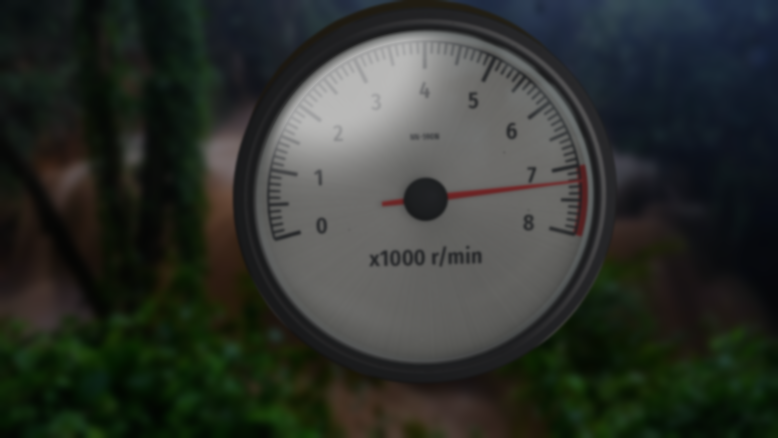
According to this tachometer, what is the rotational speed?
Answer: 7200 rpm
